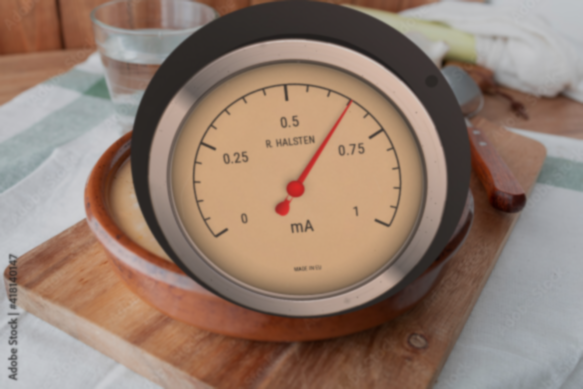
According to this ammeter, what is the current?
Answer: 0.65 mA
